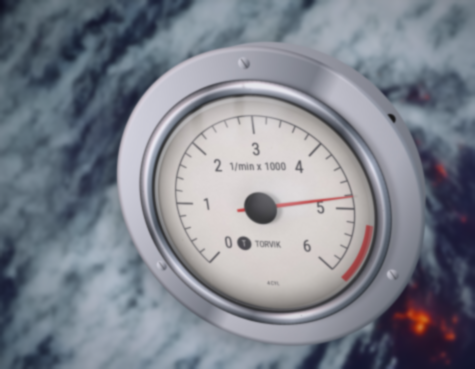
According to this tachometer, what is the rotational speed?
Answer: 4800 rpm
